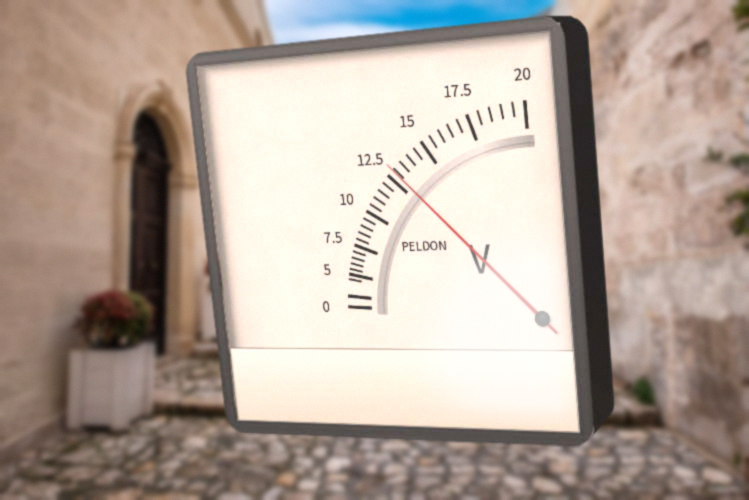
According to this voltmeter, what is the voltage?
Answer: 13 V
